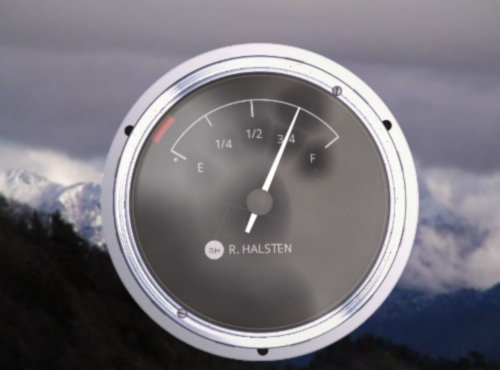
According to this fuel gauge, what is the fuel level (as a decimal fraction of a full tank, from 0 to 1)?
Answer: 0.75
